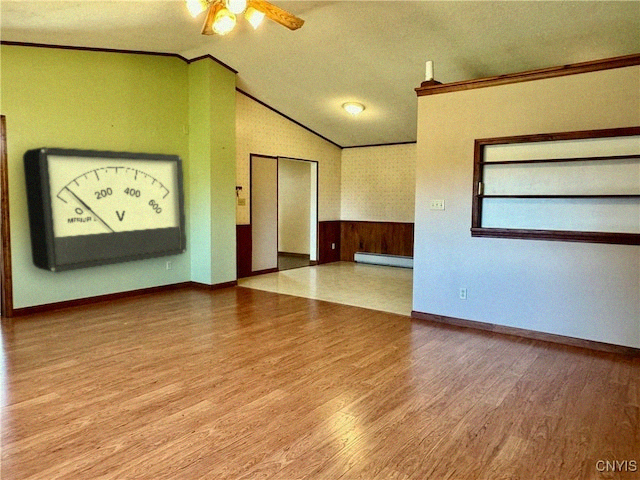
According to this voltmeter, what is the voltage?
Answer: 50 V
